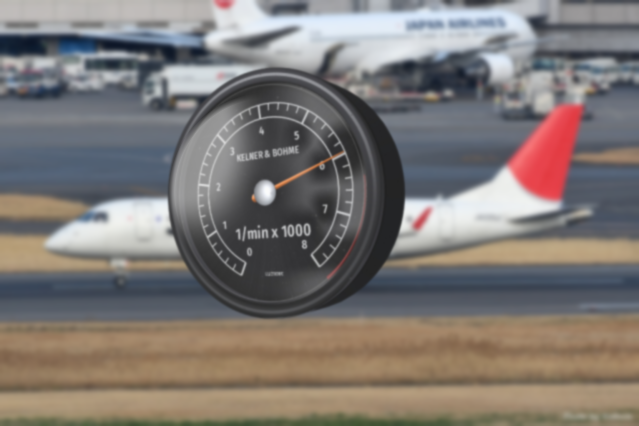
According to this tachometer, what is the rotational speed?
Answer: 6000 rpm
